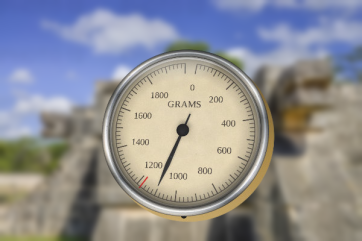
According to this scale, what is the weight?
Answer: 1100 g
